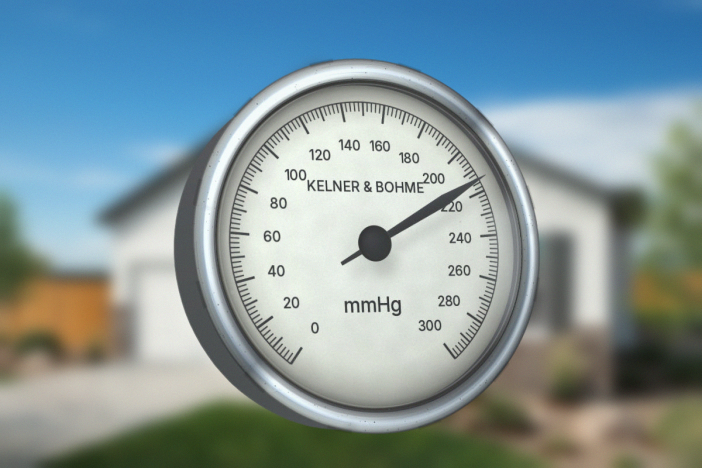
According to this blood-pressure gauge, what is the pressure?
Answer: 214 mmHg
